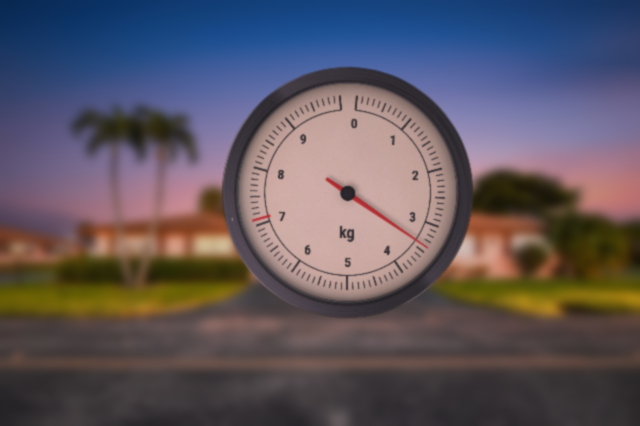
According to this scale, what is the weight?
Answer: 3.4 kg
